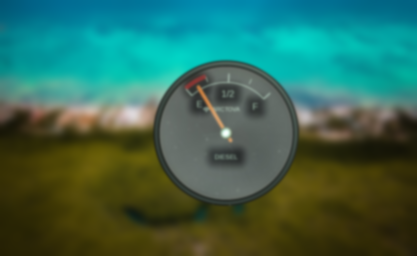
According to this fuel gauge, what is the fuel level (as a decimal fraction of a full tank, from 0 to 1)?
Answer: 0.125
